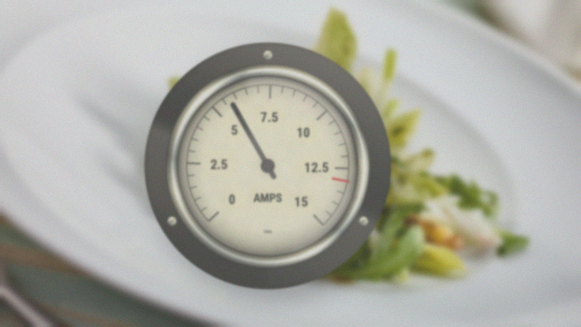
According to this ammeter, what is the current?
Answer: 5.75 A
